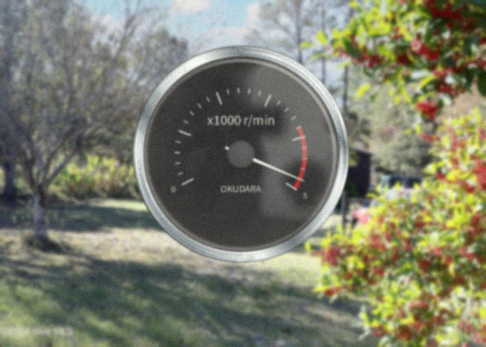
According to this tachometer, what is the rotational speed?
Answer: 4800 rpm
